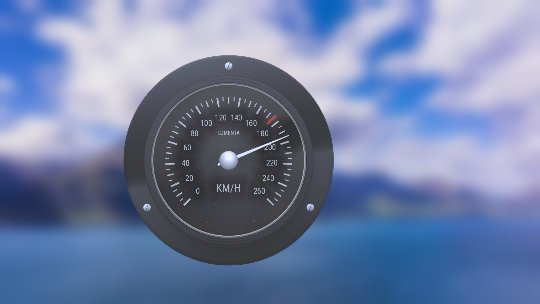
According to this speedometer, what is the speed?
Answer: 195 km/h
